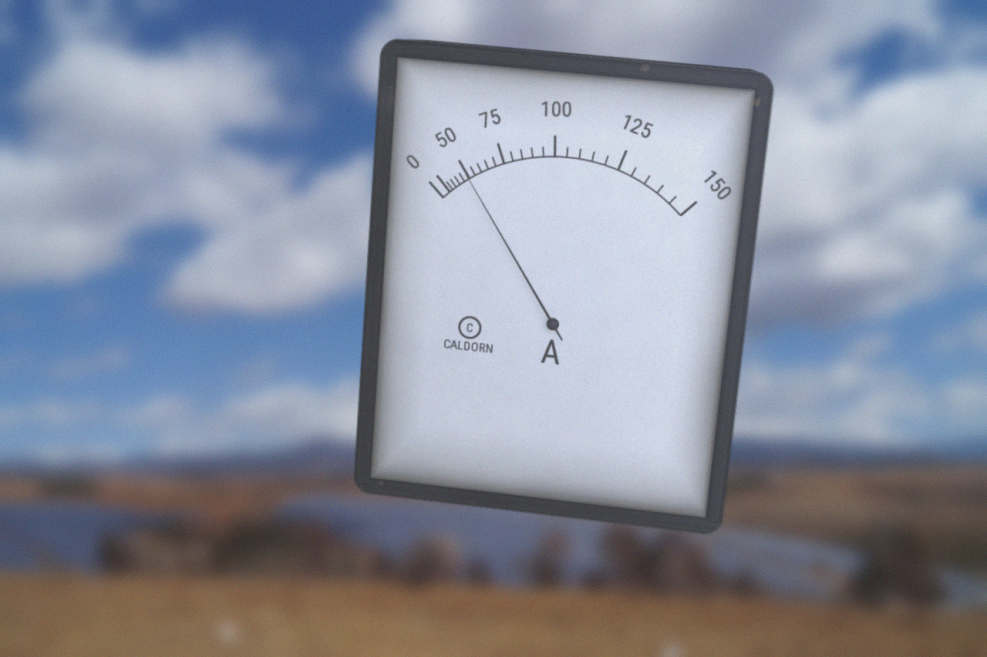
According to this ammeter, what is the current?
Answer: 50 A
